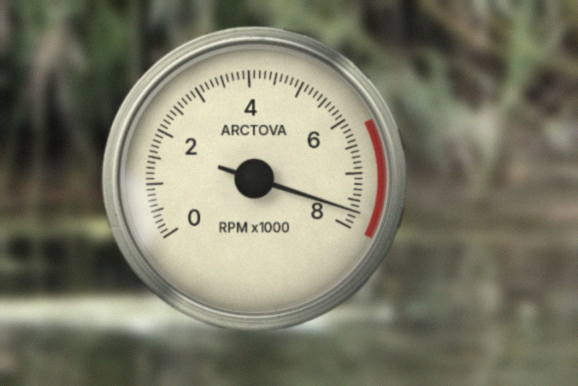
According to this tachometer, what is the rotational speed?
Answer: 7700 rpm
